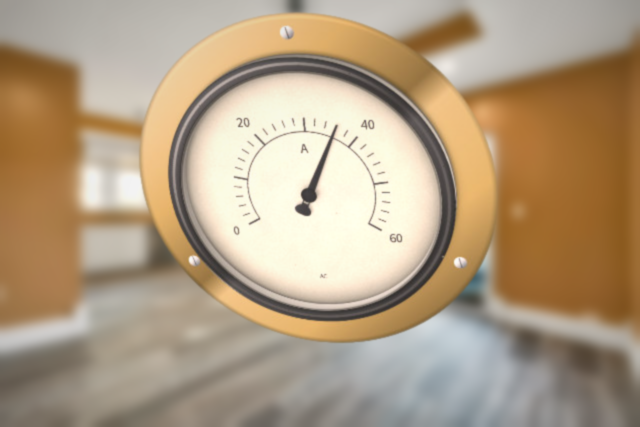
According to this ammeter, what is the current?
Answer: 36 A
